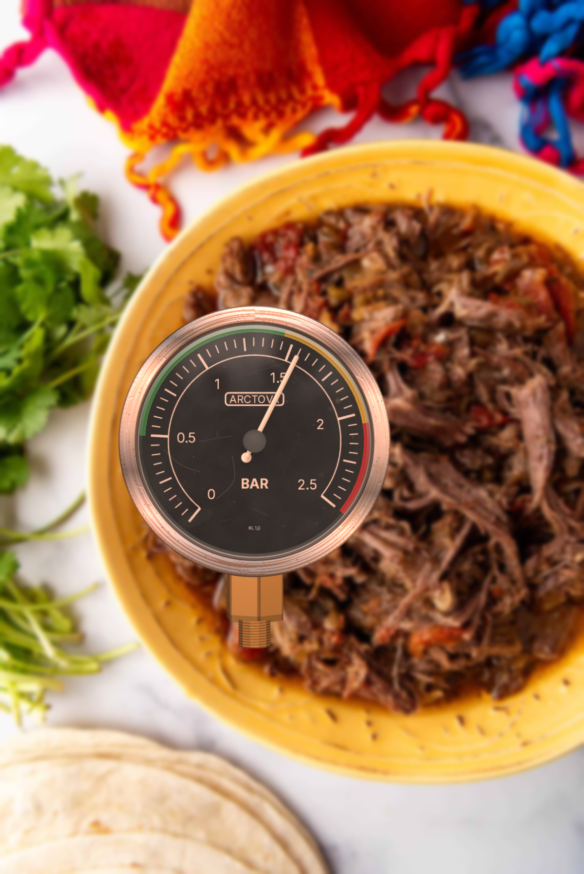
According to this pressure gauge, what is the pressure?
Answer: 1.55 bar
